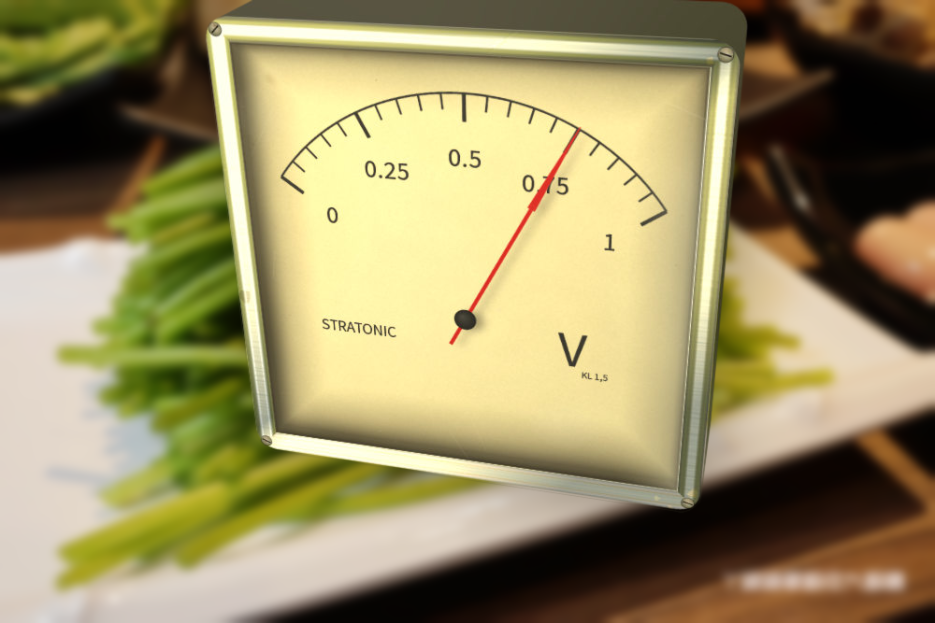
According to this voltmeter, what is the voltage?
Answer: 0.75 V
